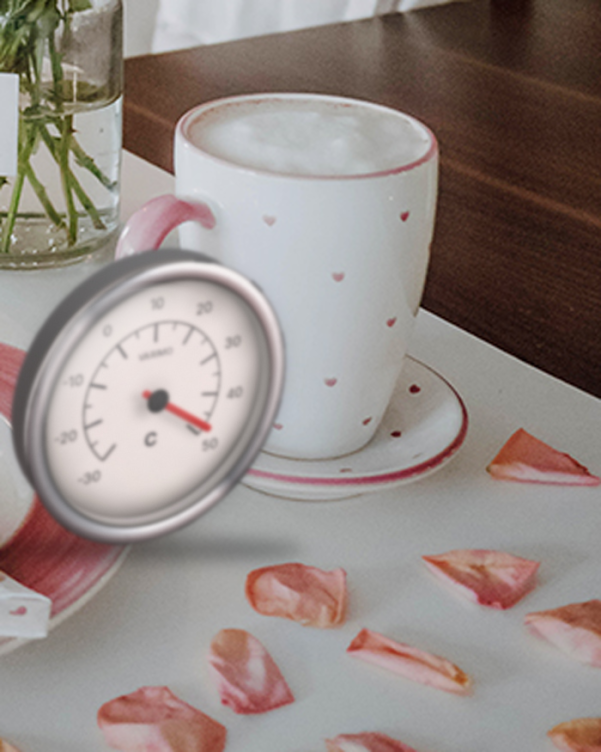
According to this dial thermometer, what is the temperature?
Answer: 47.5 °C
